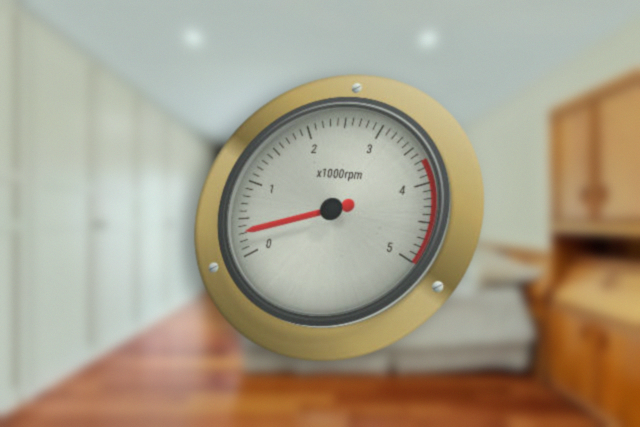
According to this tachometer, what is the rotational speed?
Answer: 300 rpm
